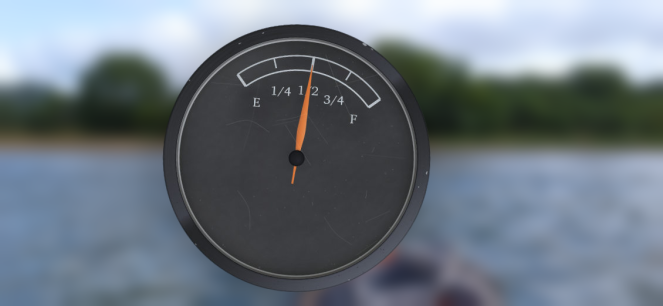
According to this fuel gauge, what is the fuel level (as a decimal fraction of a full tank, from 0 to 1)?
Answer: 0.5
